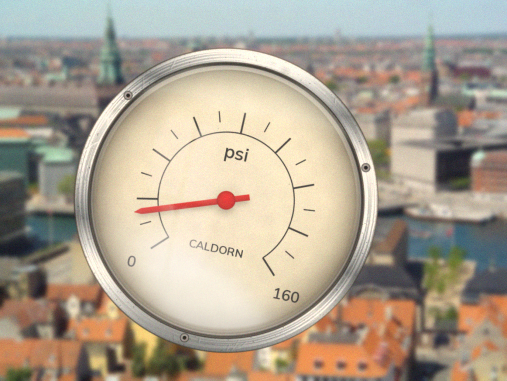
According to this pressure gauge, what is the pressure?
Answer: 15 psi
